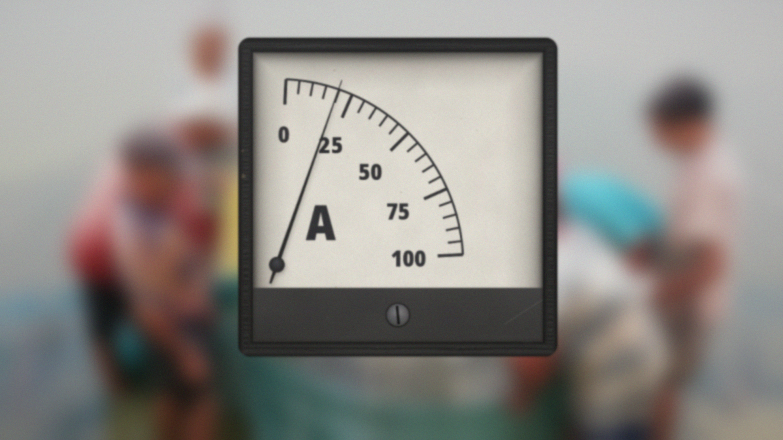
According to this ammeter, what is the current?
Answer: 20 A
